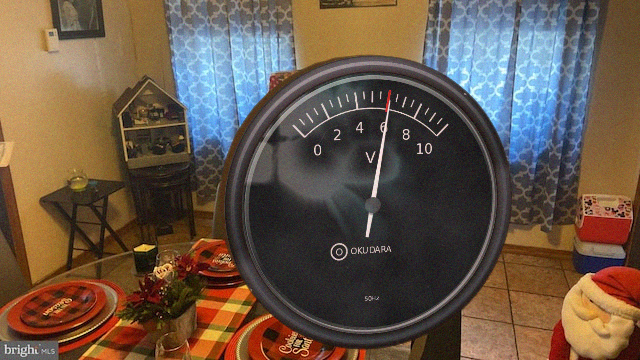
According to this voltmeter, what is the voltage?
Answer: 6 V
